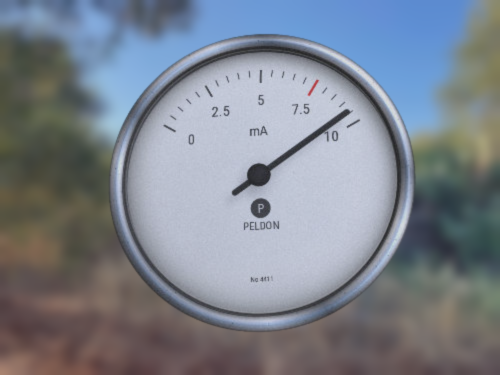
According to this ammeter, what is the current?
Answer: 9.5 mA
